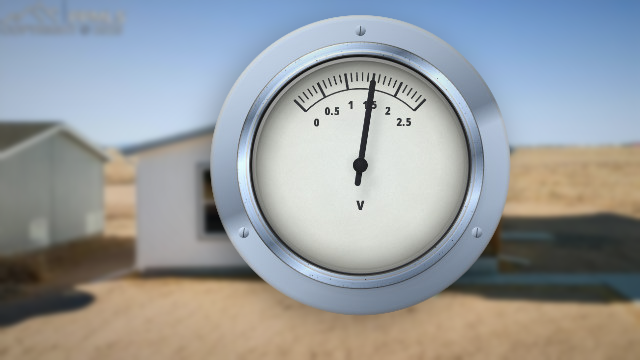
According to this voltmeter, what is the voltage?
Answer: 1.5 V
